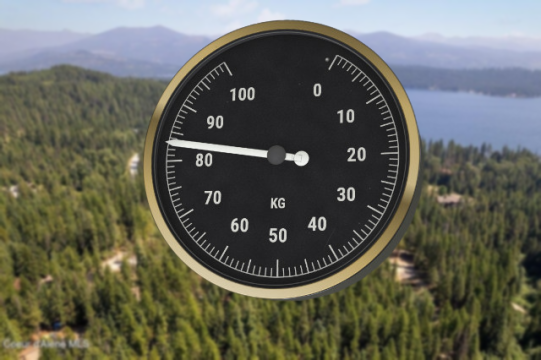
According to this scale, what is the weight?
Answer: 83 kg
